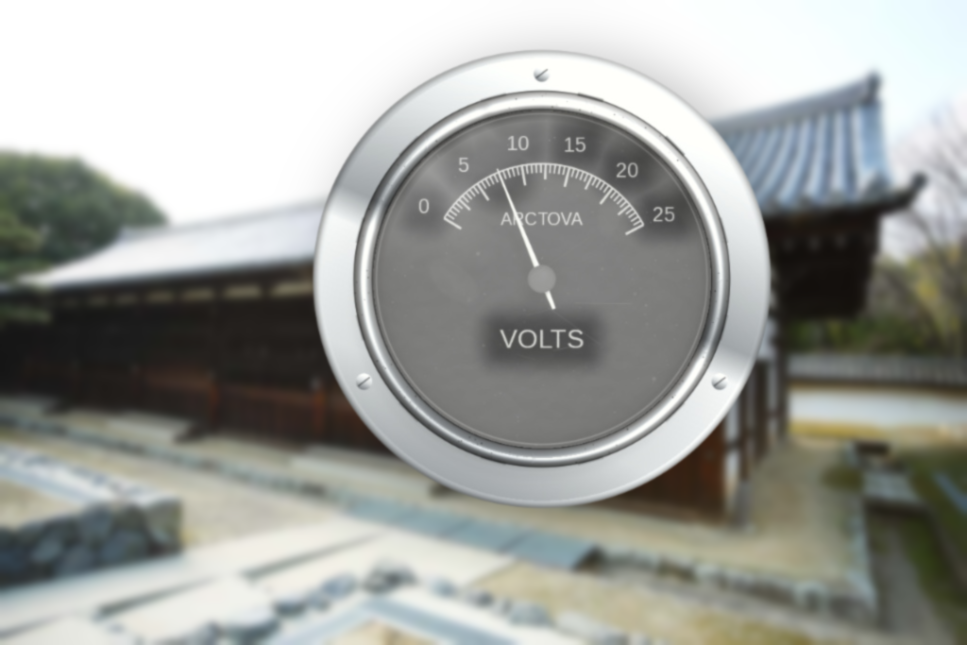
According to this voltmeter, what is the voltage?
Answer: 7.5 V
